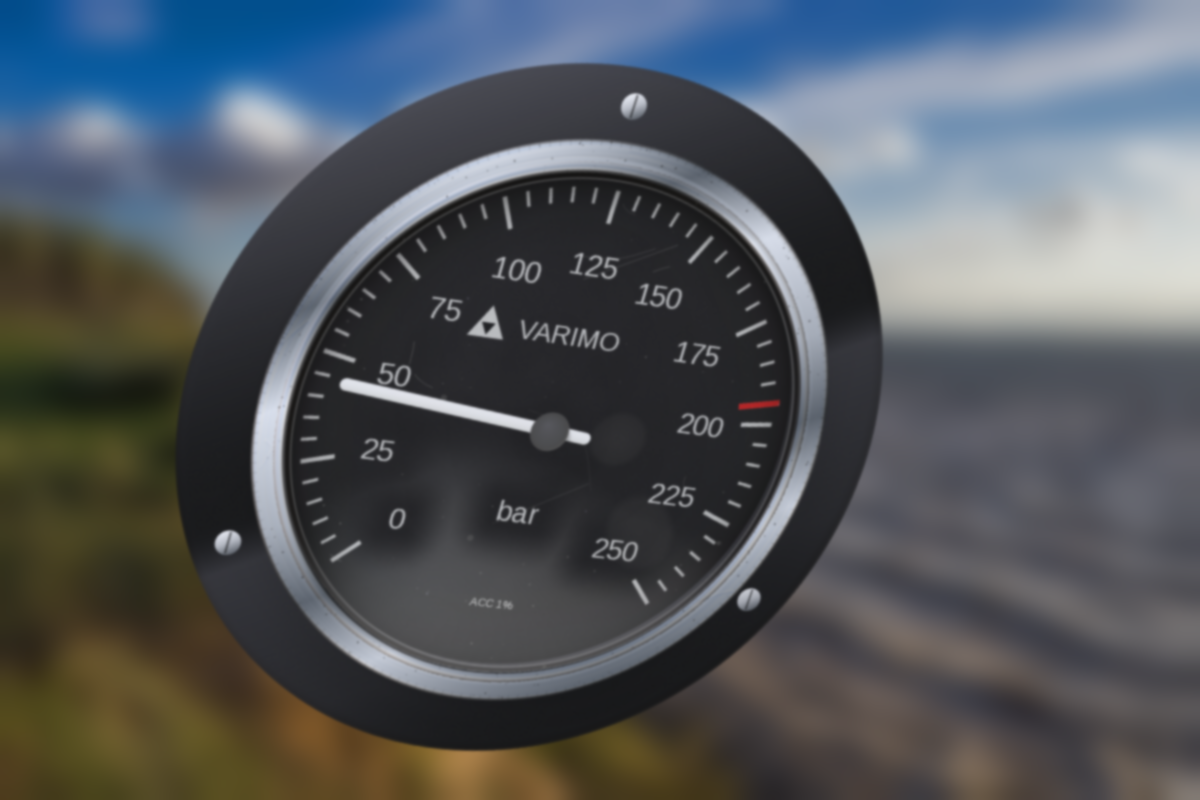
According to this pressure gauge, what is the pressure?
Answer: 45 bar
